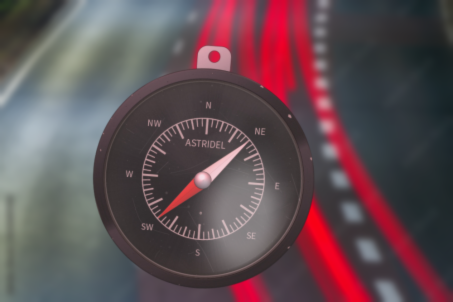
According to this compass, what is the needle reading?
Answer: 225 °
